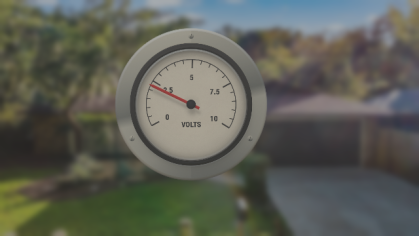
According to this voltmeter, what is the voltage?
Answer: 2.25 V
